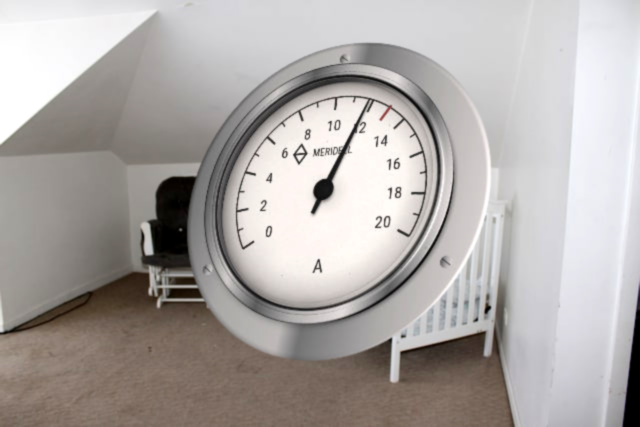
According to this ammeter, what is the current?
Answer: 12 A
